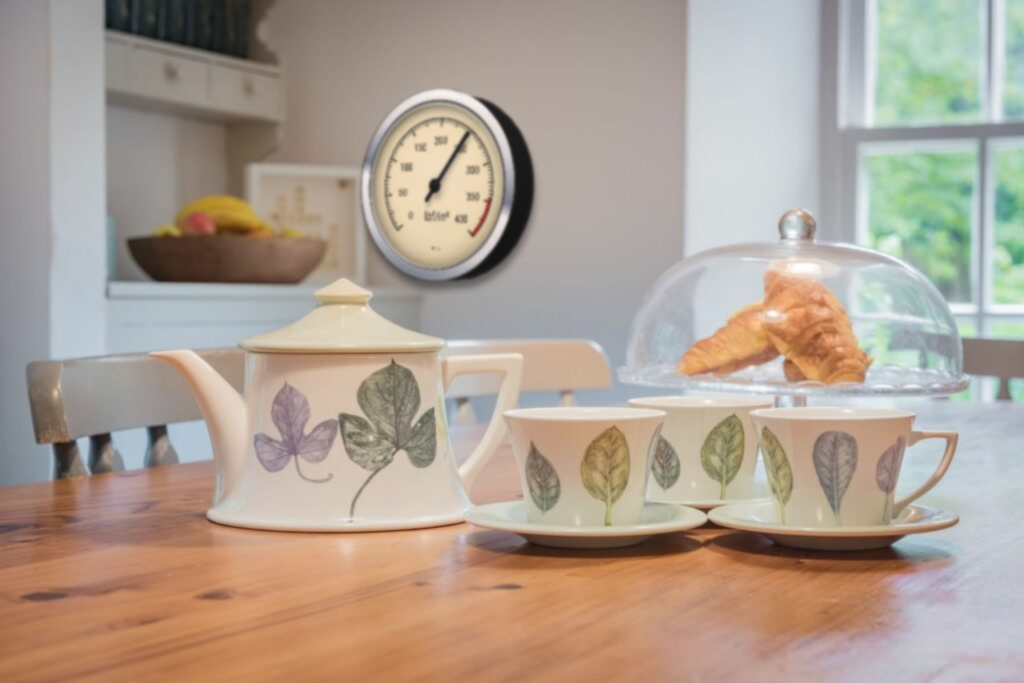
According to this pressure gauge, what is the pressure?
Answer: 250 psi
